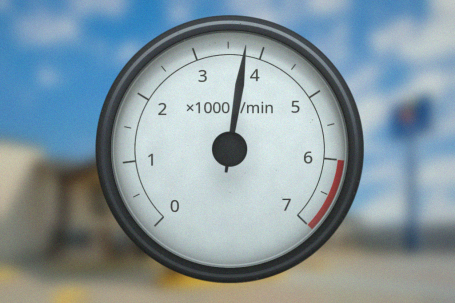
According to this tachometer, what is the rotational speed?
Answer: 3750 rpm
